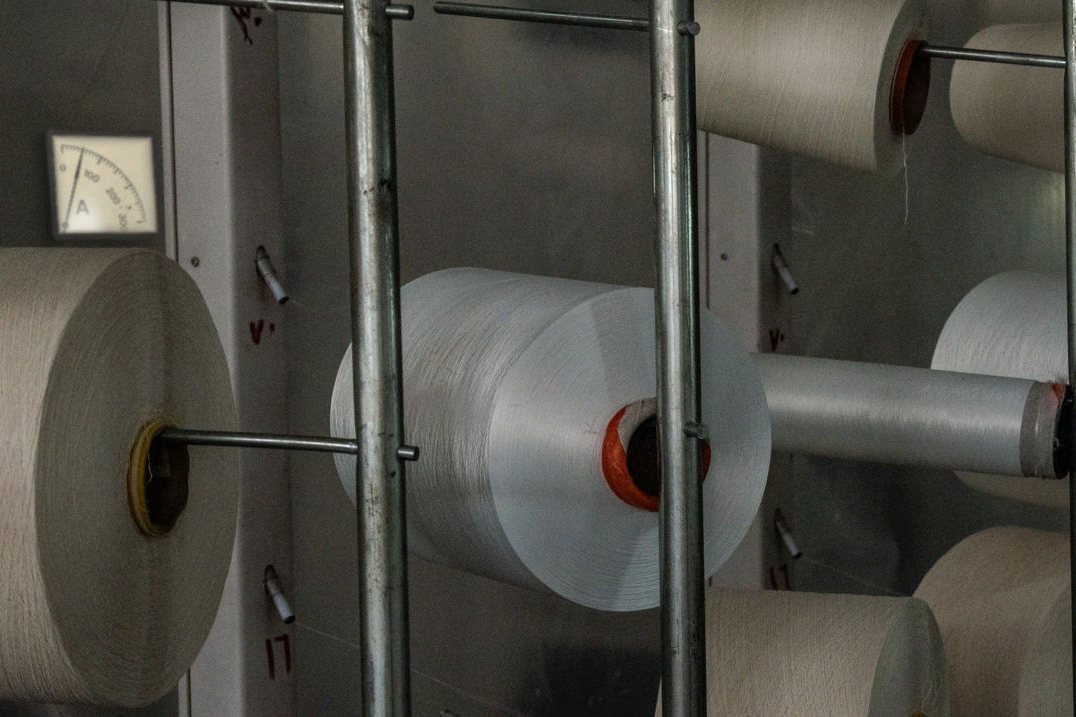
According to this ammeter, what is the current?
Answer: 50 A
